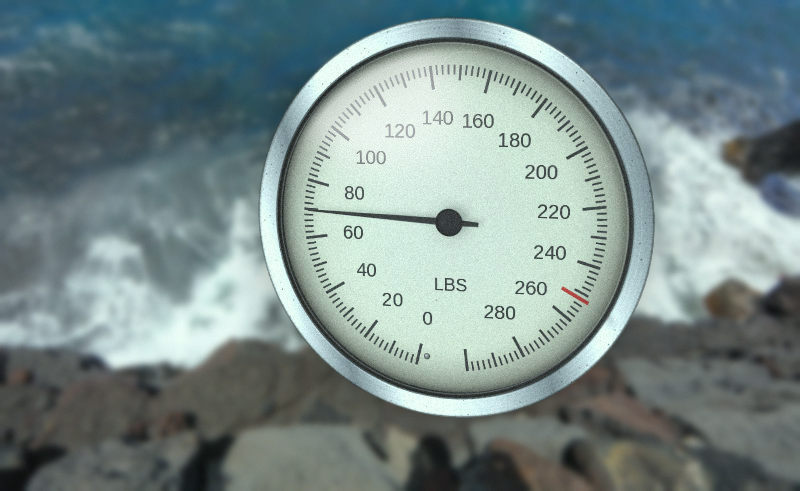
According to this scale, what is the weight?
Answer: 70 lb
